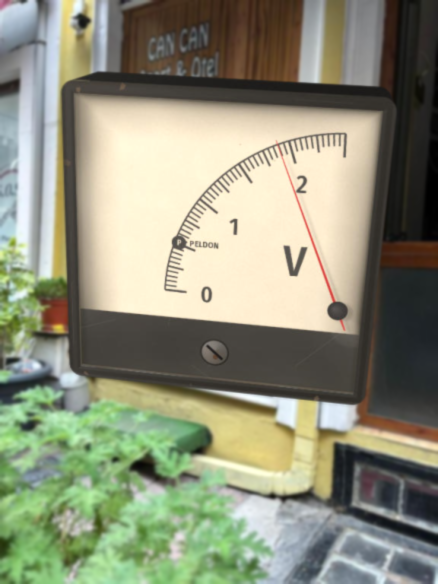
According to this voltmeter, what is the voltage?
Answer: 1.9 V
